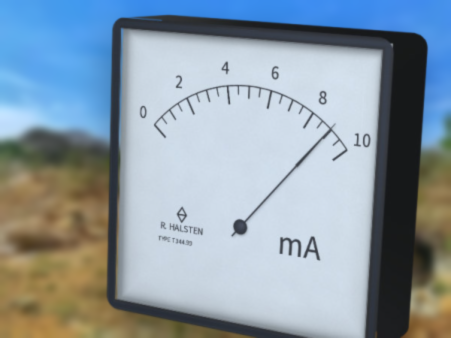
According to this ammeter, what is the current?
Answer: 9 mA
